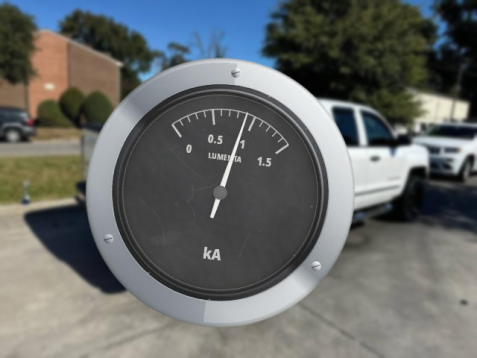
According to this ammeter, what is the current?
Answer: 0.9 kA
